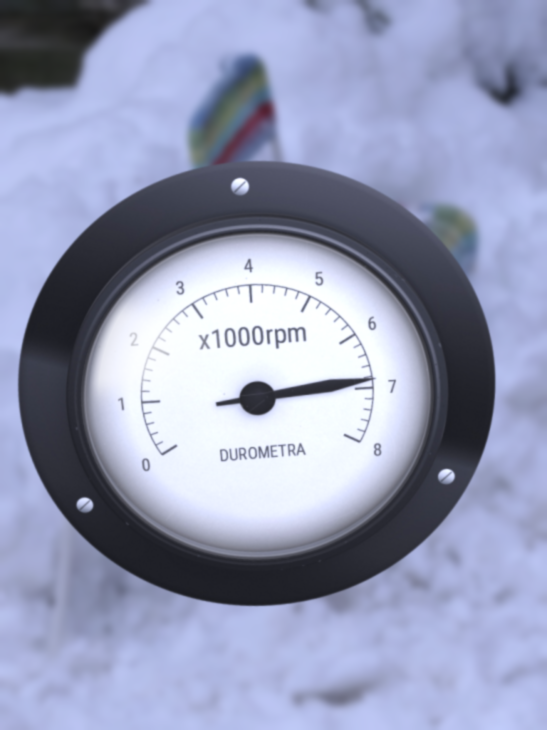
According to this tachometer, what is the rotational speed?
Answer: 6800 rpm
